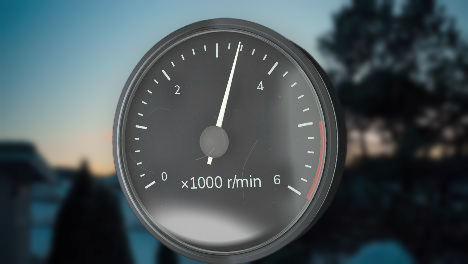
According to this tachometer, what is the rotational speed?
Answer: 3400 rpm
